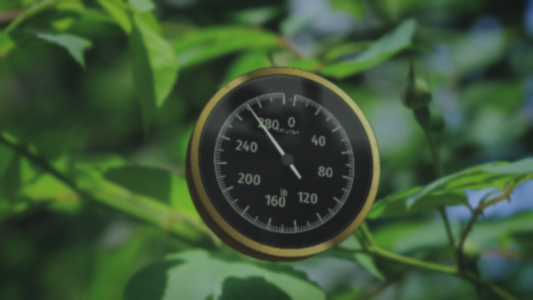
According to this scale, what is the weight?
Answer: 270 lb
